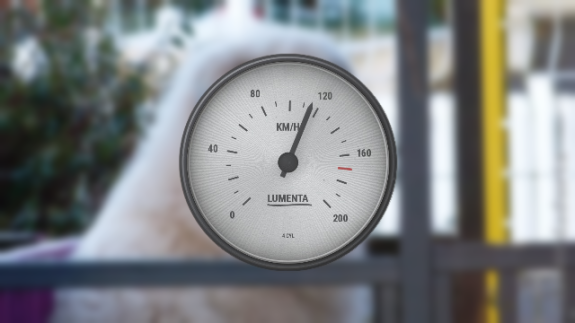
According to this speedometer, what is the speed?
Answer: 115 km/h
